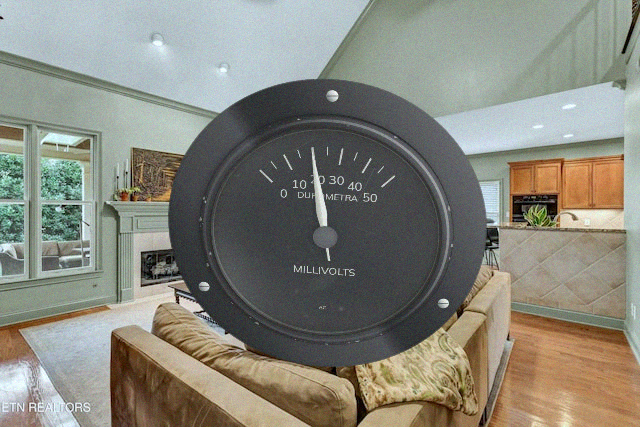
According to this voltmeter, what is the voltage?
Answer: 20 mV
